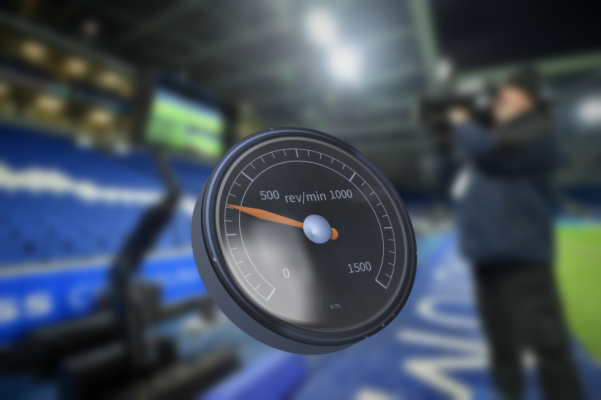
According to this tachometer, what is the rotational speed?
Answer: 350 rpm
